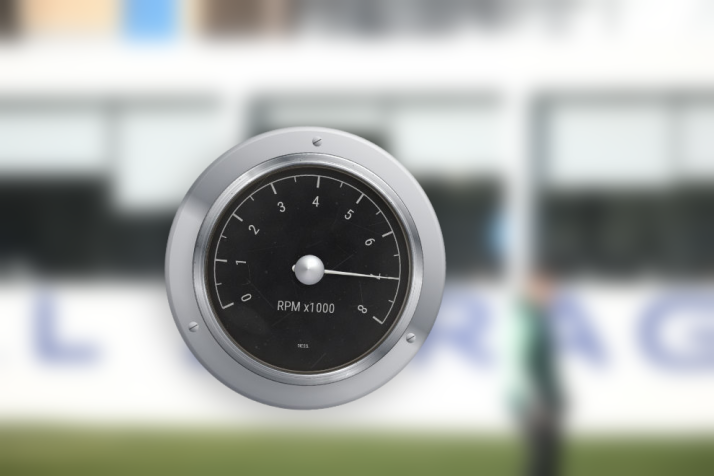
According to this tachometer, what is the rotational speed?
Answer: 7000 rpm
